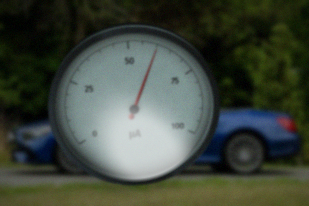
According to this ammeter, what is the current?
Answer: 60 µA
